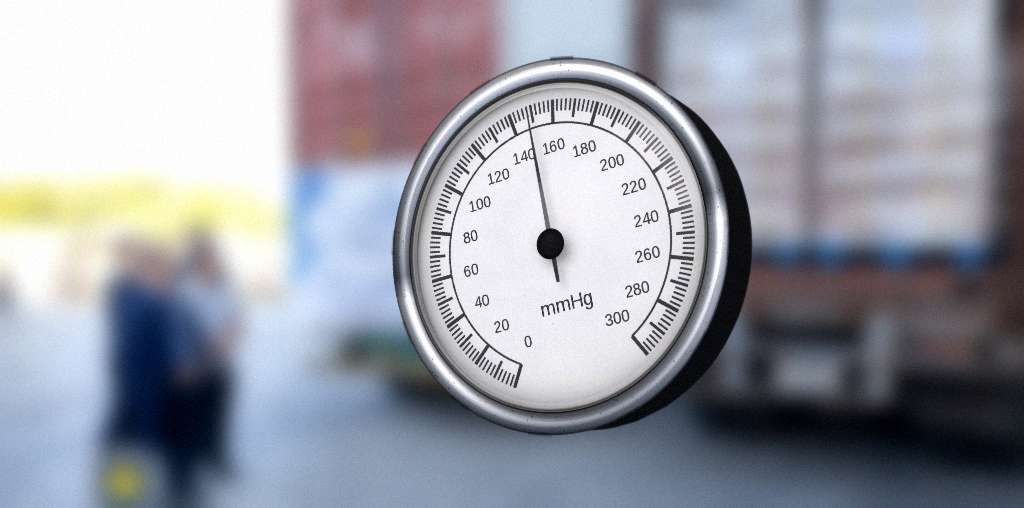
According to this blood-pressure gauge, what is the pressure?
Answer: 150 mmHg
